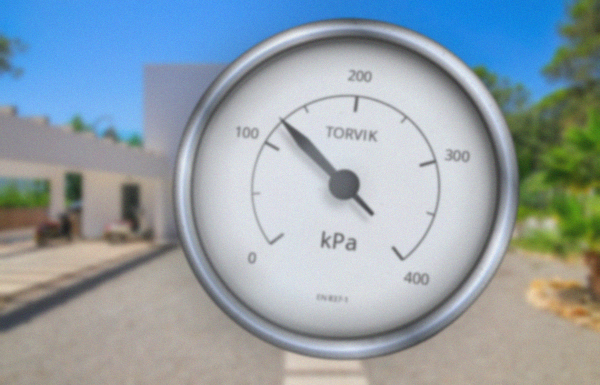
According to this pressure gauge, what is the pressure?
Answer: 125 kPa
